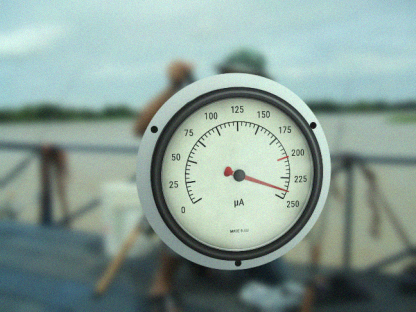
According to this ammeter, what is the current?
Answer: 240 µA
